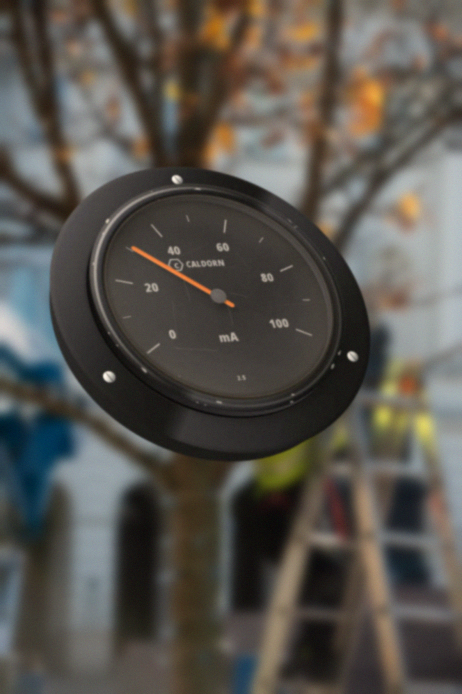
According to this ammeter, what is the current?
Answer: 30 mA
